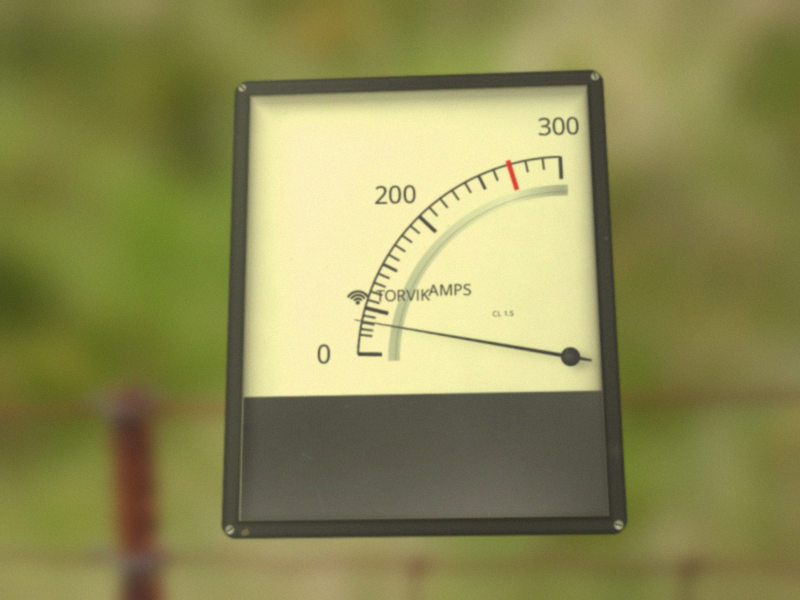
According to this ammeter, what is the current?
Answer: 80 A
